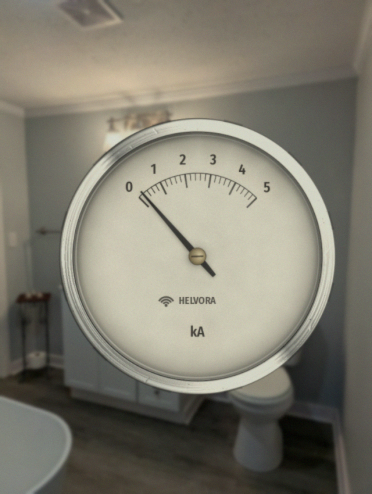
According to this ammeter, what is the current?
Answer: 0.2 kA
